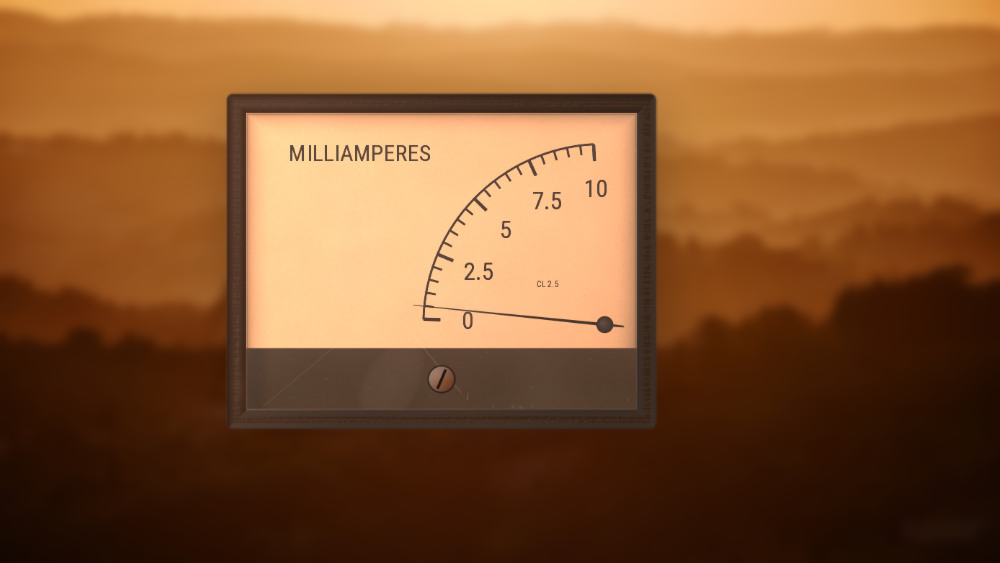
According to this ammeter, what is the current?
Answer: 0.5 mA
